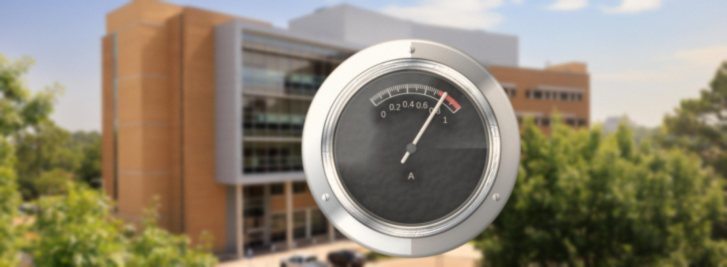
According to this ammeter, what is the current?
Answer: 0.8 A
